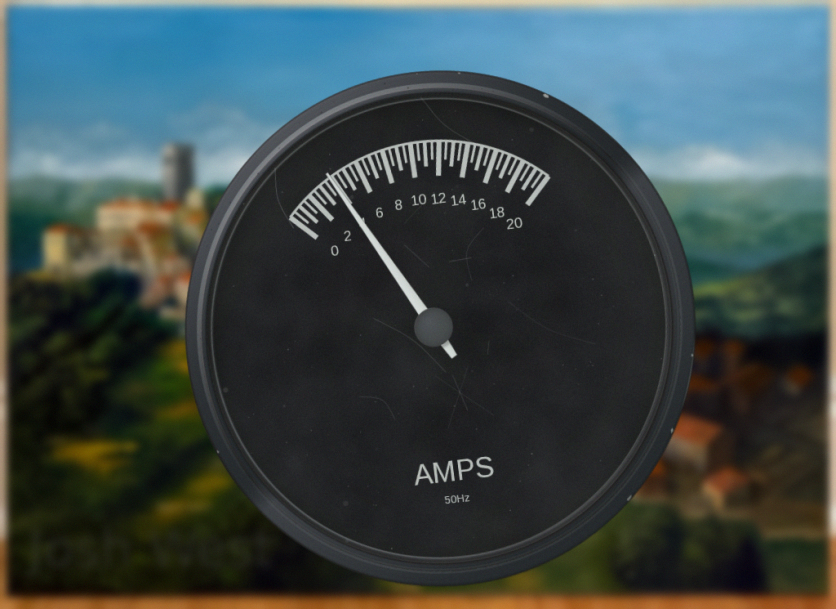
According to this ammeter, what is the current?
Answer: 4 A
